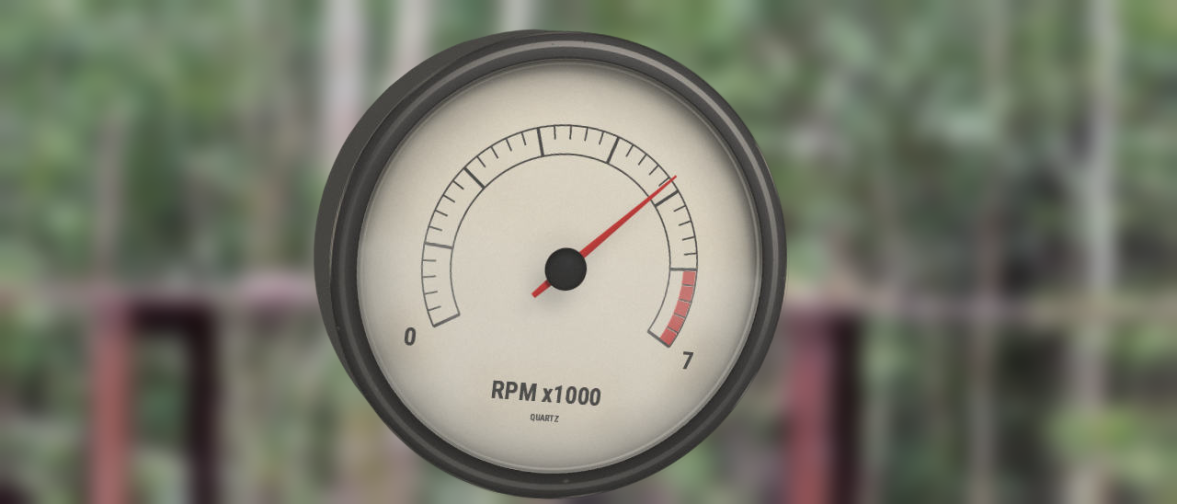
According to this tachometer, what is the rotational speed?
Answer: 4800 rpm
